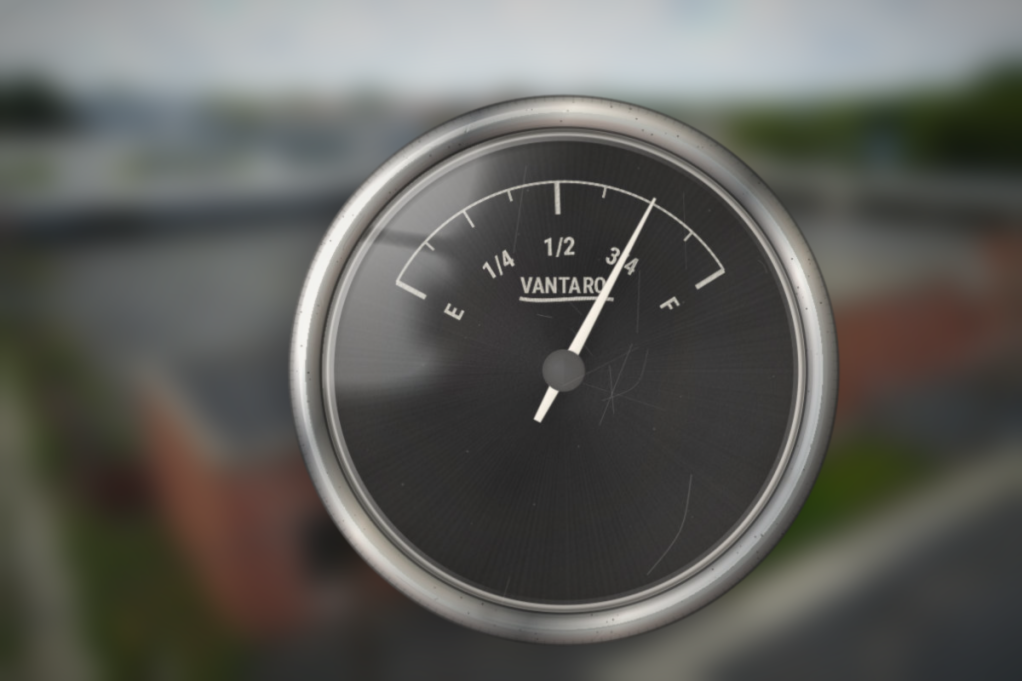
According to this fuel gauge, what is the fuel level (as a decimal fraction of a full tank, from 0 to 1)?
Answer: 0.75
